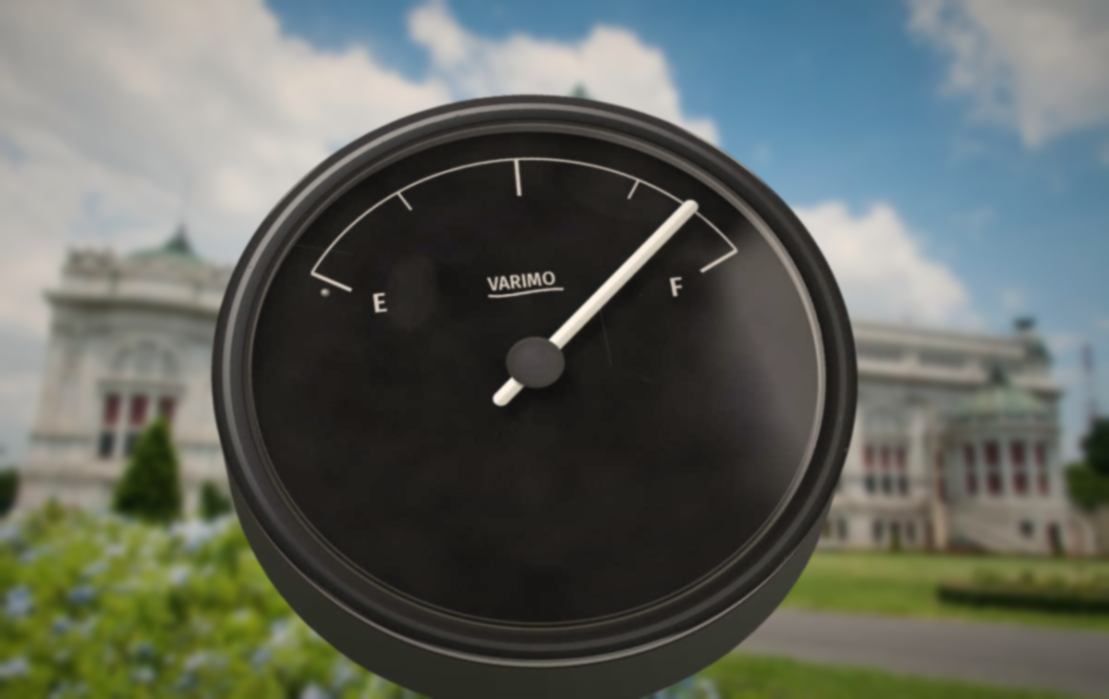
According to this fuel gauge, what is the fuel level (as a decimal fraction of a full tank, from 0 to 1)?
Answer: 0.875
